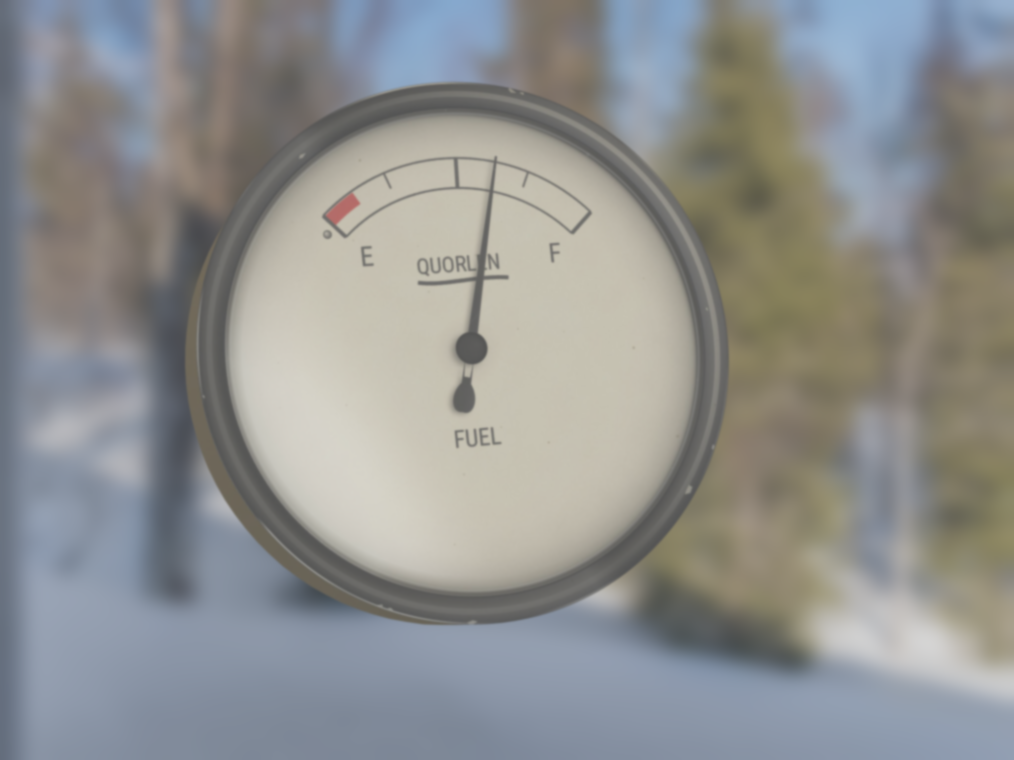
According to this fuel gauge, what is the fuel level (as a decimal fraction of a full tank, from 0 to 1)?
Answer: 0.625
